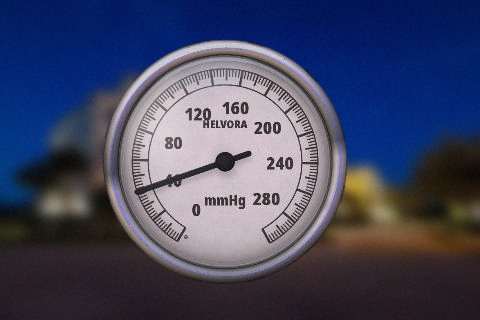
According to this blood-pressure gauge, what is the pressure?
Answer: 40 mmHg
